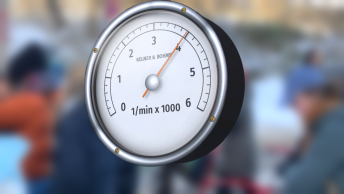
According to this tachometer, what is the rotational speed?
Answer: 4000 rpm
